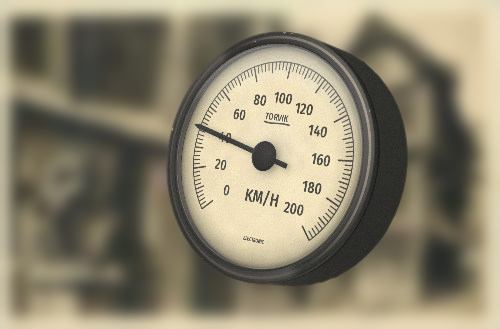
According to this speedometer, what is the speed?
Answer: 40 km/h
